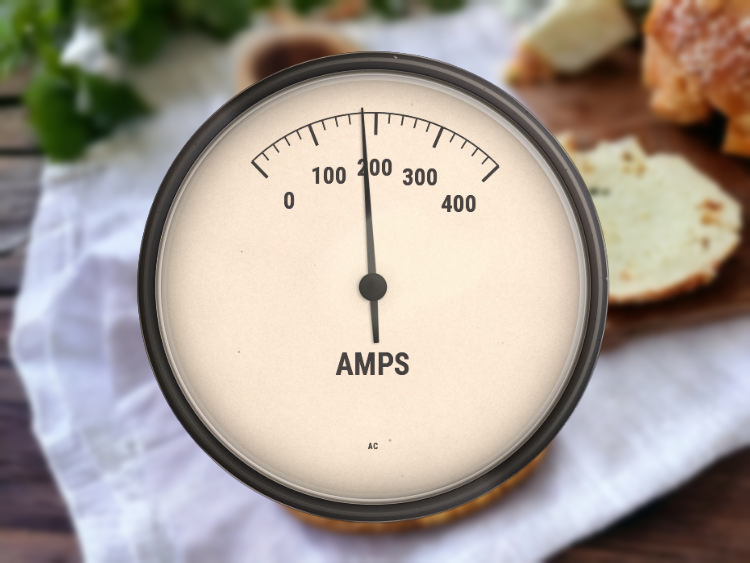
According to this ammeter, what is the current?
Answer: 180 A
